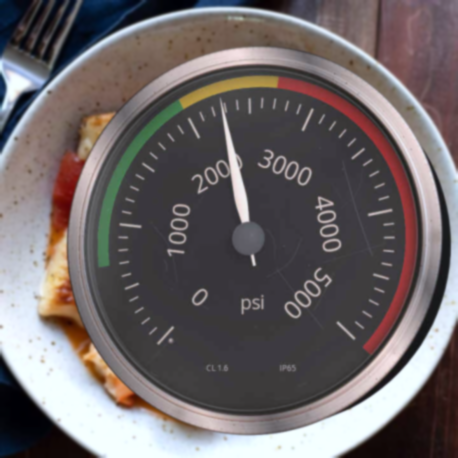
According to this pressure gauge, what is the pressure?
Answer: 2300 psi
